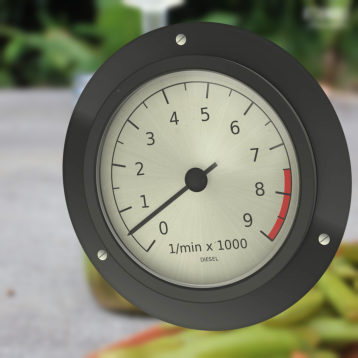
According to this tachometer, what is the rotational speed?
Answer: 500 rpm
